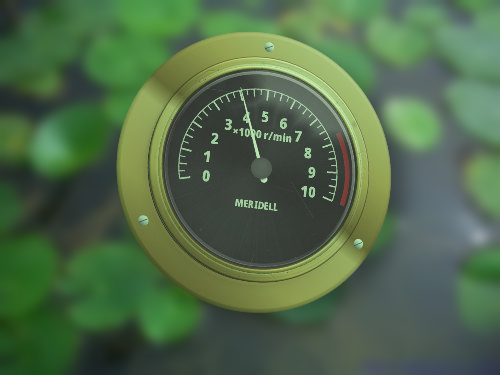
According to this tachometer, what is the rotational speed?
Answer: 4000 rpm
